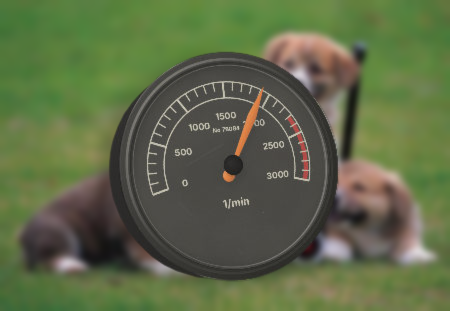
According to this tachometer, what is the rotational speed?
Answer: 1900 rpm
